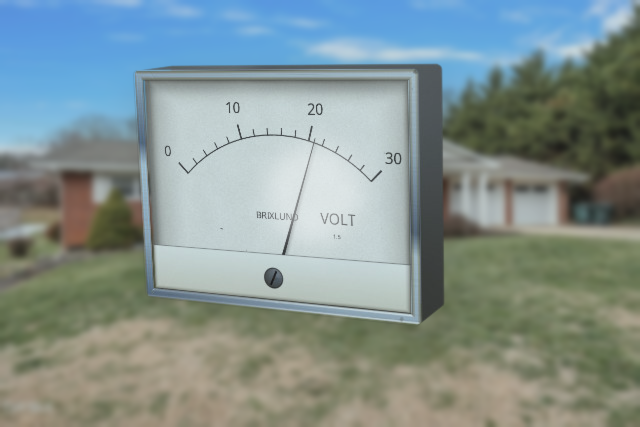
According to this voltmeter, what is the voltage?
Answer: 21 V
